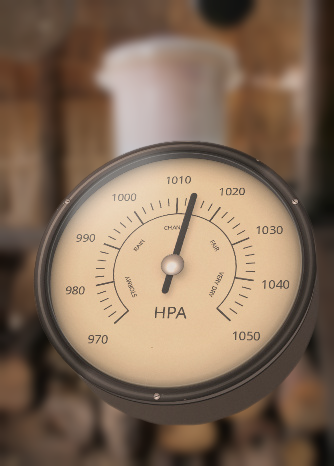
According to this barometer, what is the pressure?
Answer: 1014 hPa
